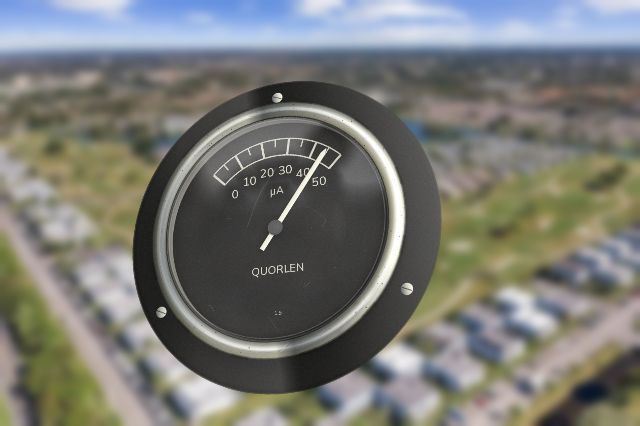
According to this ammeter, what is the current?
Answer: 45 µA
